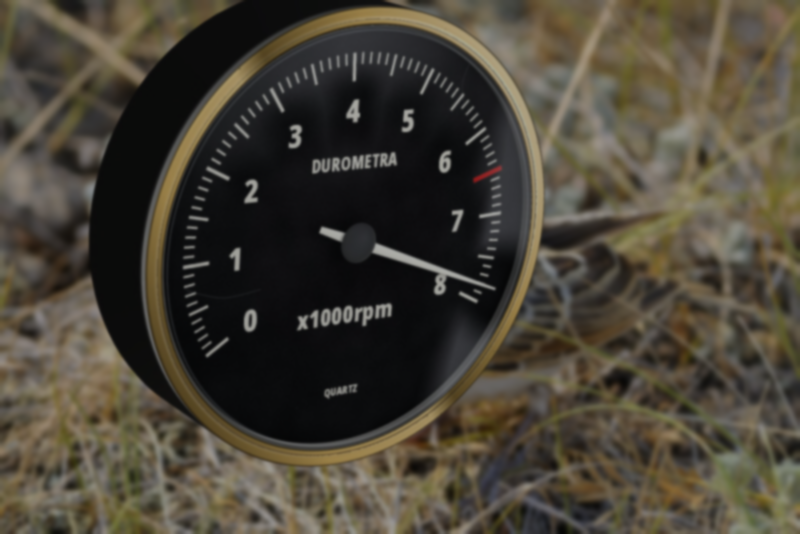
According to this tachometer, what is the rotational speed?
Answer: 7800 rpm
